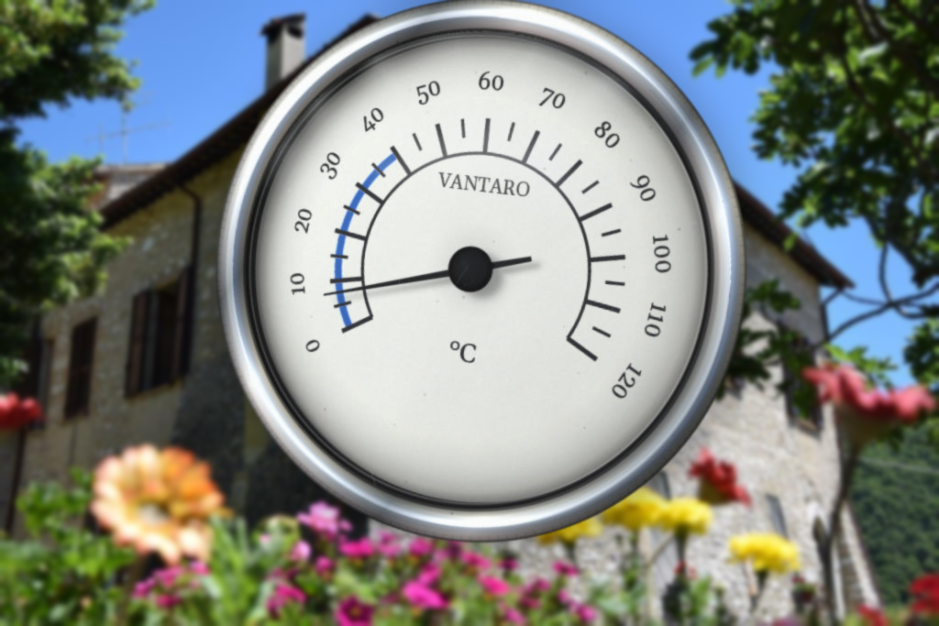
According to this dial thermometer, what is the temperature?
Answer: 7.5 °C
